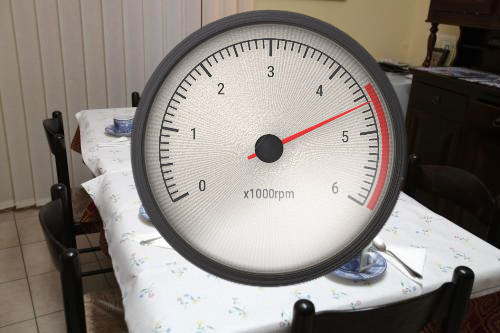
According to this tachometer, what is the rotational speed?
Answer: 4600 rpm
